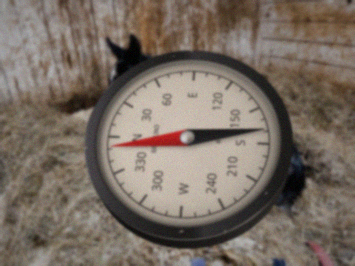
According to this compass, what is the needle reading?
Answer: 350 °
